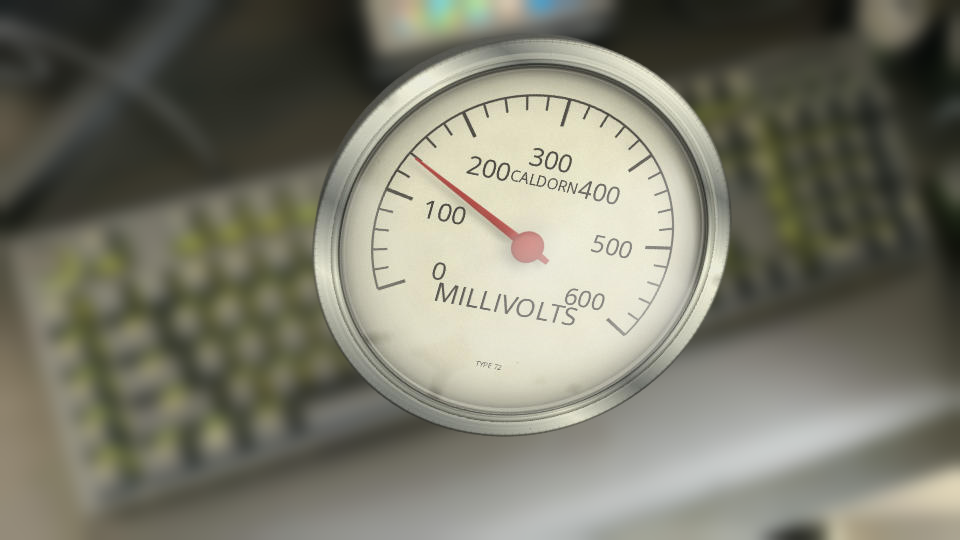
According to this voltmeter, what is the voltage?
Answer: 140 mV
